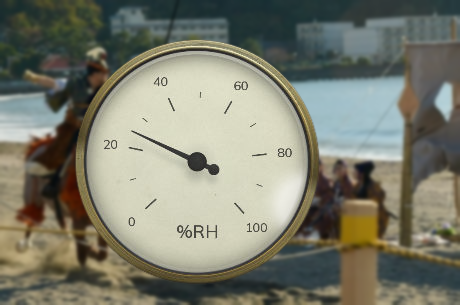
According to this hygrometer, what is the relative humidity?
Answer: 25 %
